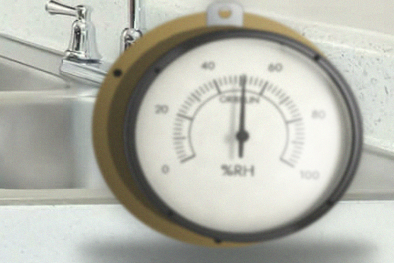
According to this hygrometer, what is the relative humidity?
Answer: 50 %
